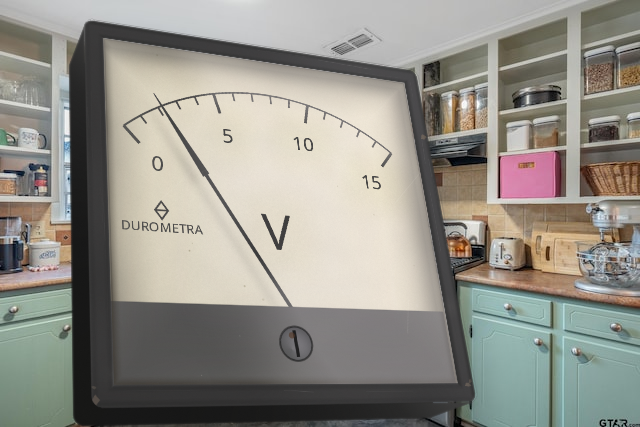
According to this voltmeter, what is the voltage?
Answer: 2 V
